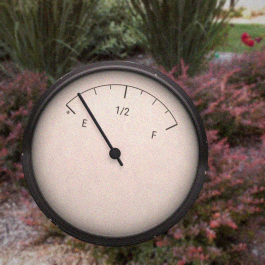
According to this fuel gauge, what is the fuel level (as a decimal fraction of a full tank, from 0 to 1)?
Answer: 0.125
